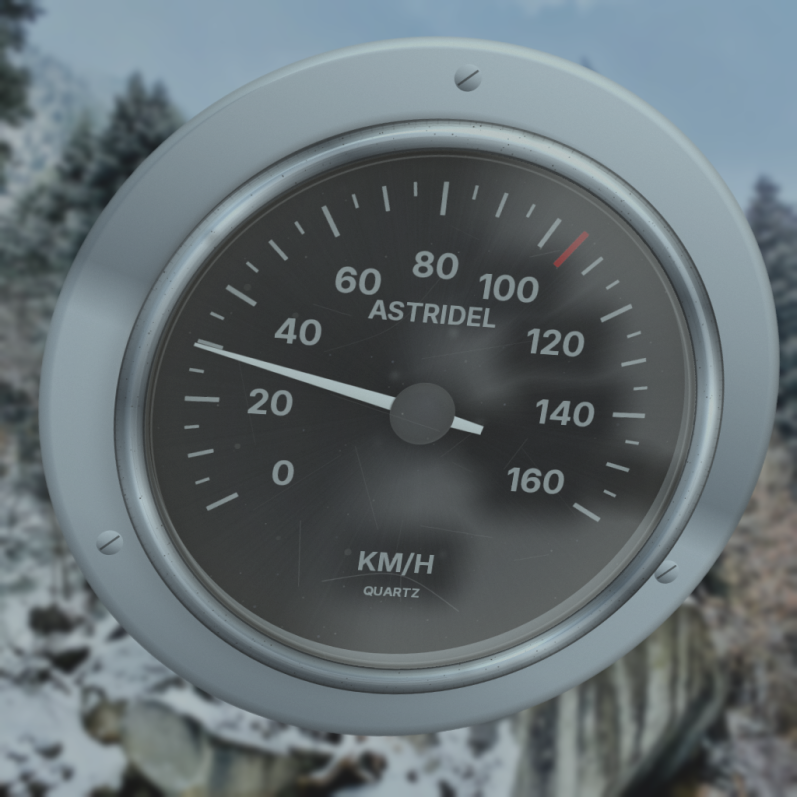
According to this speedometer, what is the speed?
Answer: 30 km/h
